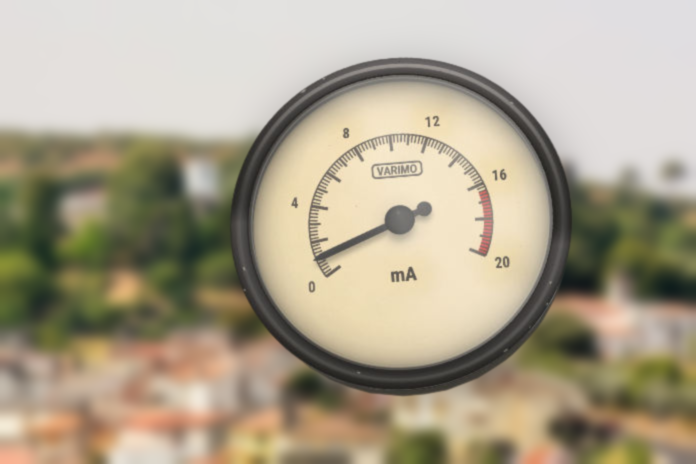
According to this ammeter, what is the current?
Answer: 1 mA
